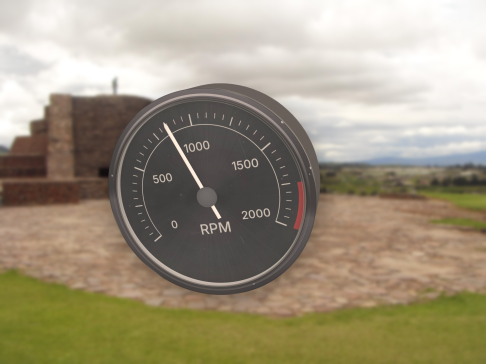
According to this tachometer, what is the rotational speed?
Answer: 850 rpm
